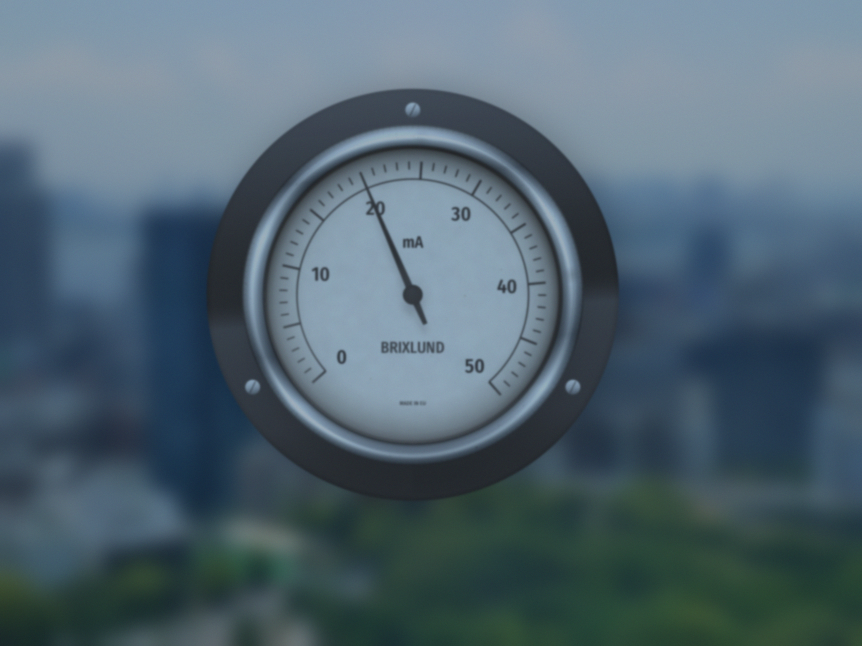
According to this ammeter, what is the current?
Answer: 20 mA
